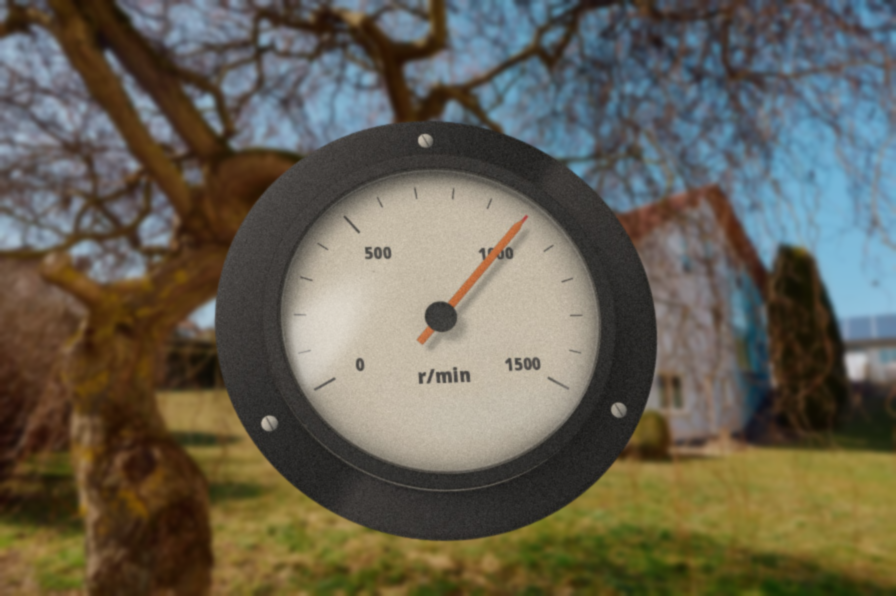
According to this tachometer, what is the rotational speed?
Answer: 1000 rpm
